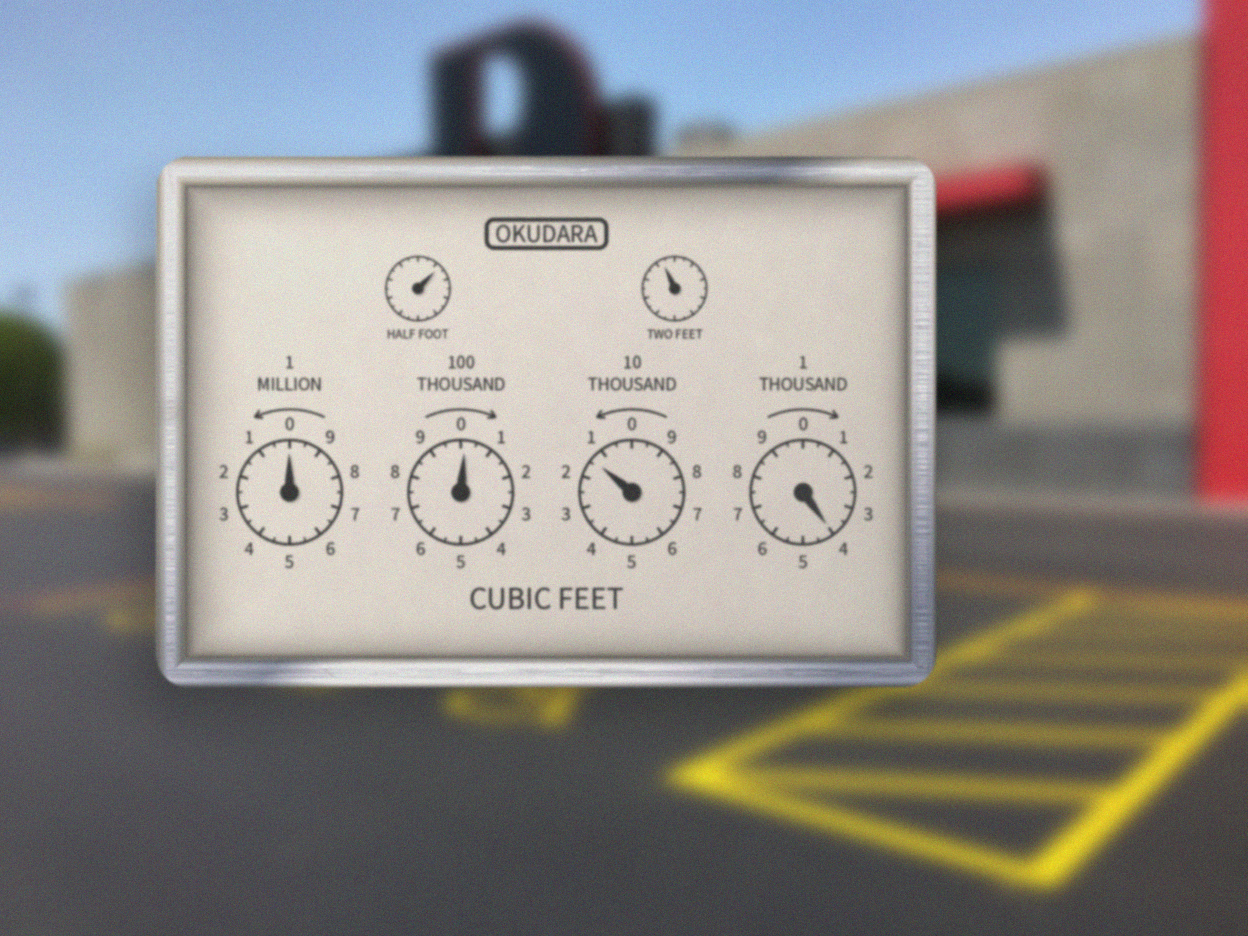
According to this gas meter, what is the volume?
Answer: 1400 ft³
